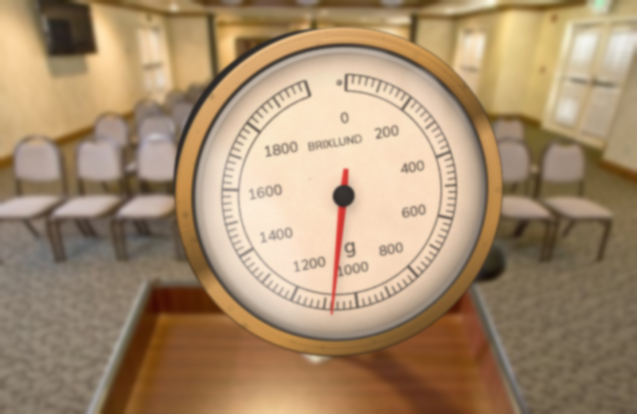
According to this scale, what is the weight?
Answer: 1080 g
